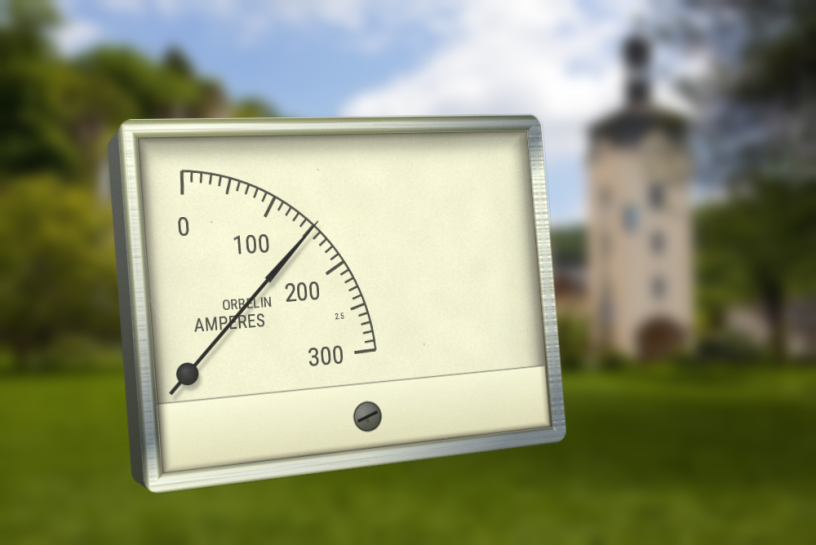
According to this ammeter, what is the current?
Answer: 150 A
